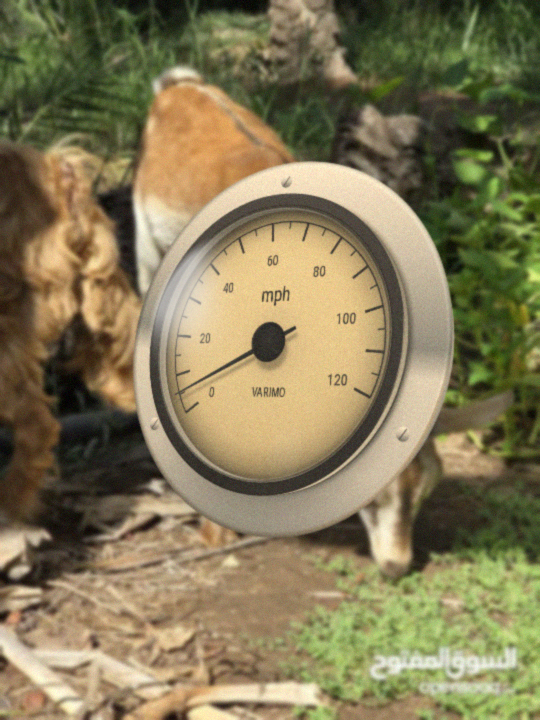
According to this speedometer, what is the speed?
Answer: 5 mph
